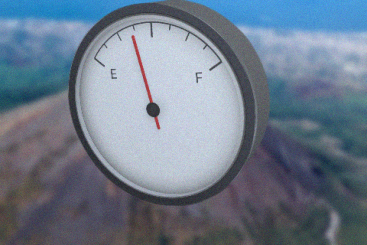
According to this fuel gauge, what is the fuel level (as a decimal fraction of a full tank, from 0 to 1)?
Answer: 0.375
